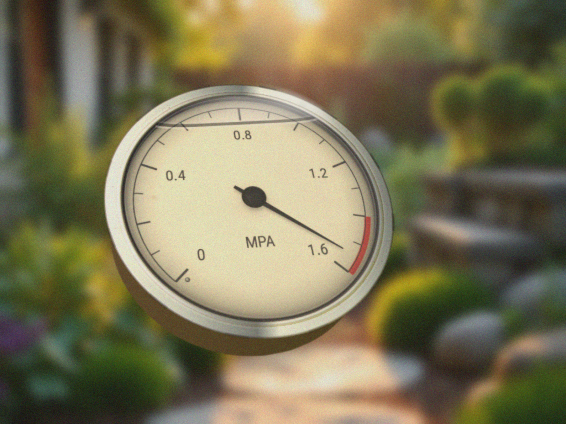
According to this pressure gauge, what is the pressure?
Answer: 1.55 MPa
